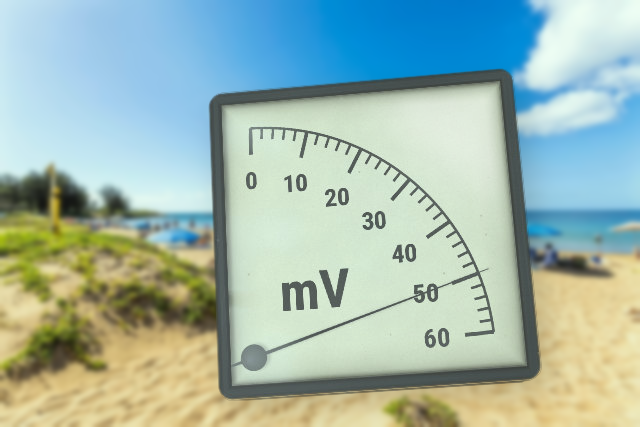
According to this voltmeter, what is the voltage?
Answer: 50 mV
